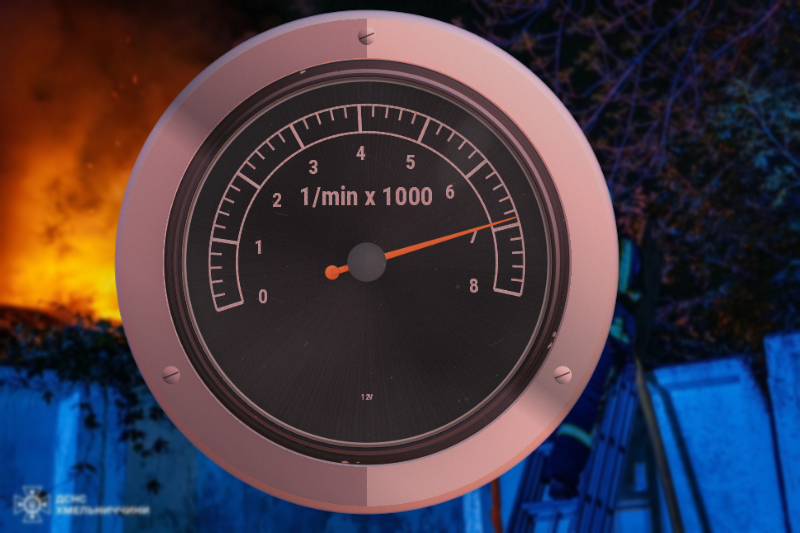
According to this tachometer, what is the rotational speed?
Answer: 6900 rpm
